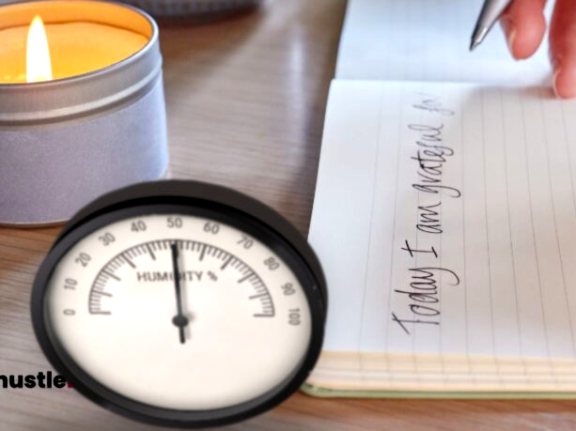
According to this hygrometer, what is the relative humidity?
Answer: 50 %
